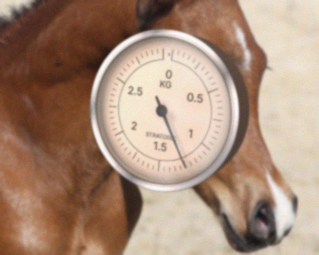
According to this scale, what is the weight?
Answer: 1.25 kg
